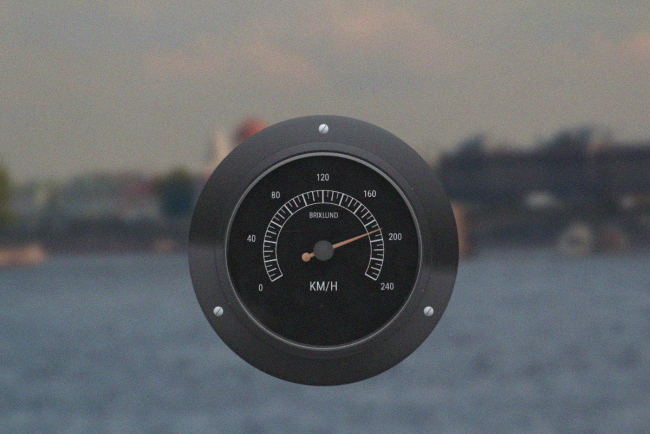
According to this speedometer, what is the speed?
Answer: 190 km/h
